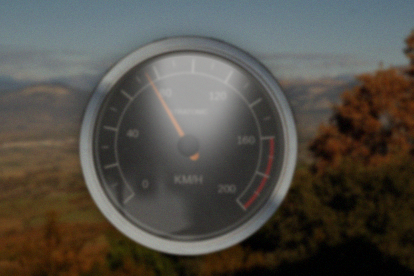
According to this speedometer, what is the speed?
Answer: 75 km/h
